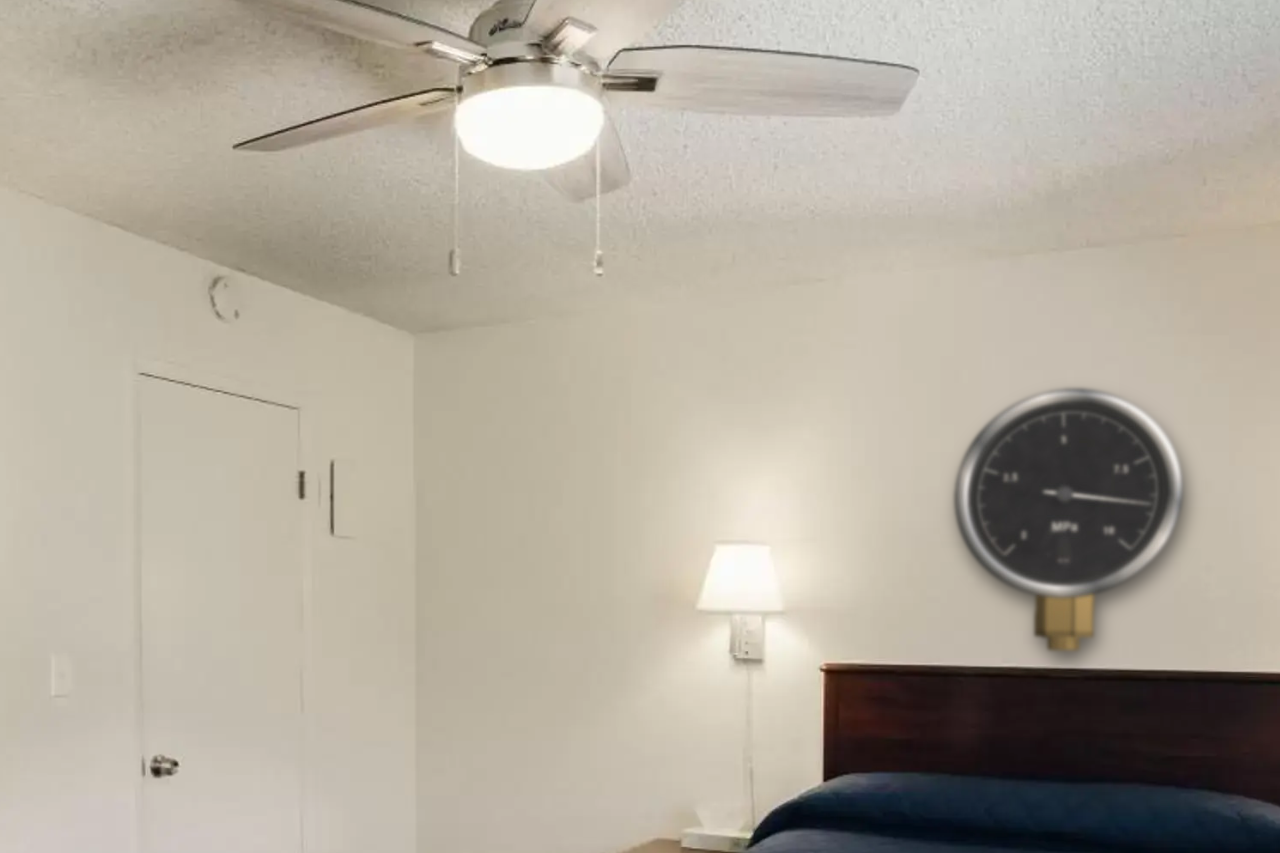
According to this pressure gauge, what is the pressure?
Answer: 8.75 MPa
